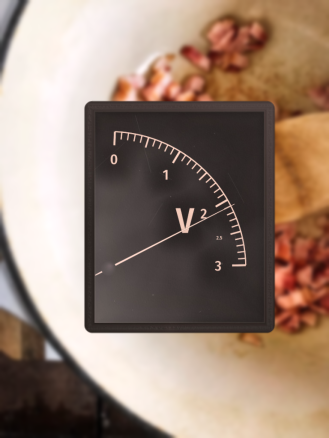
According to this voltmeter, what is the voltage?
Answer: 2.1 V
